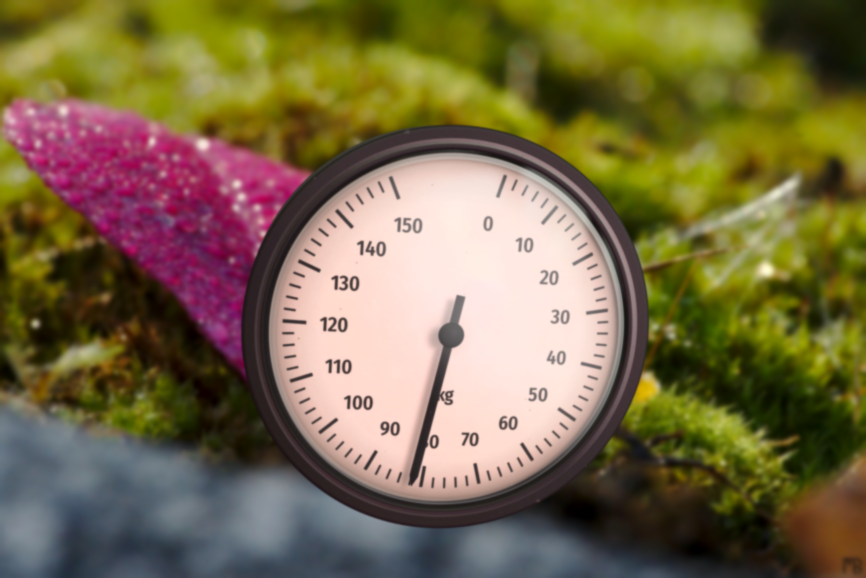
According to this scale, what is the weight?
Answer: 82 kg
